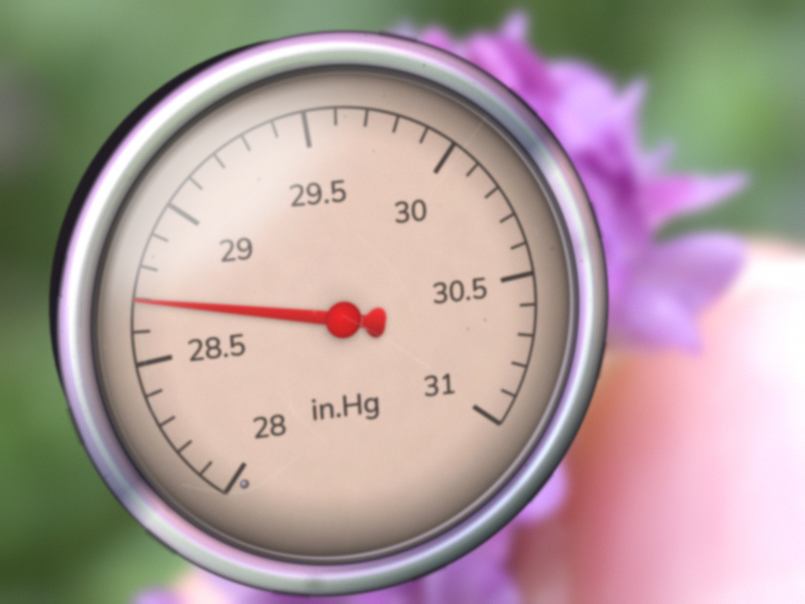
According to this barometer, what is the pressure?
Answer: 28.7 inHg
